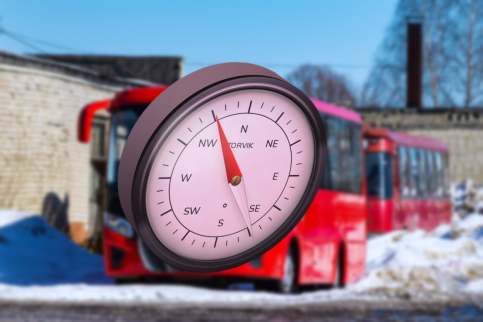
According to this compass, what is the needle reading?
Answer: 330 °
